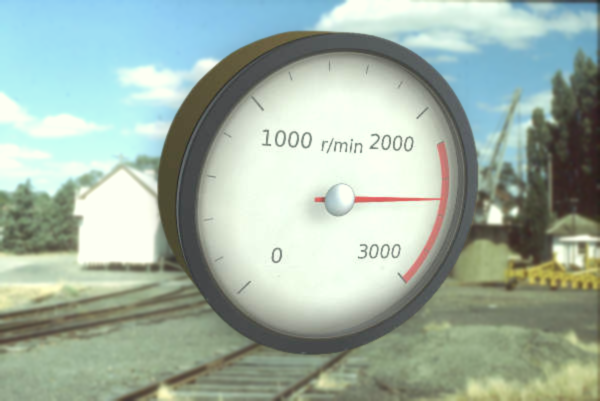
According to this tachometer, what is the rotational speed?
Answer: 2500 rpm
